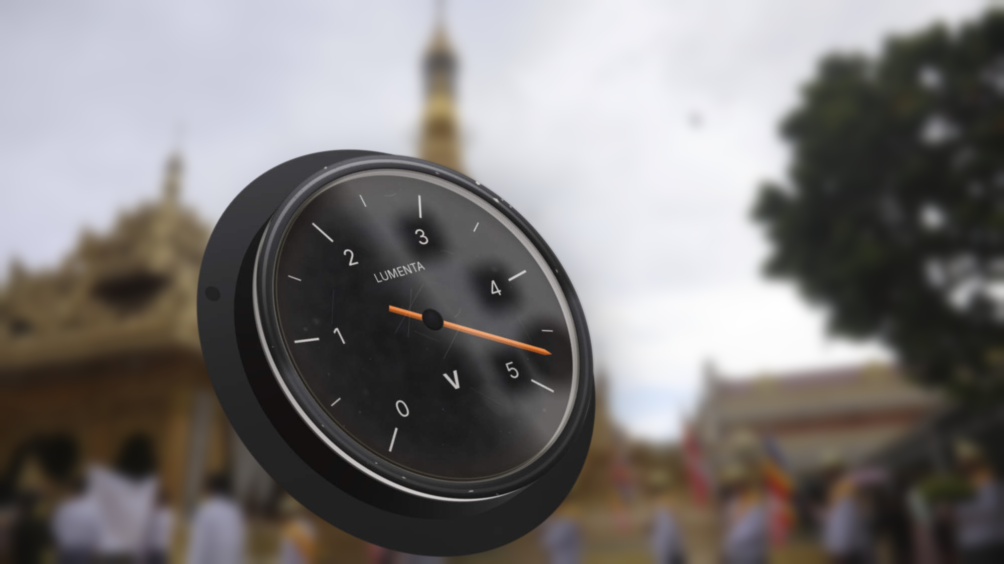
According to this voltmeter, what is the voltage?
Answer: 4.75 V
